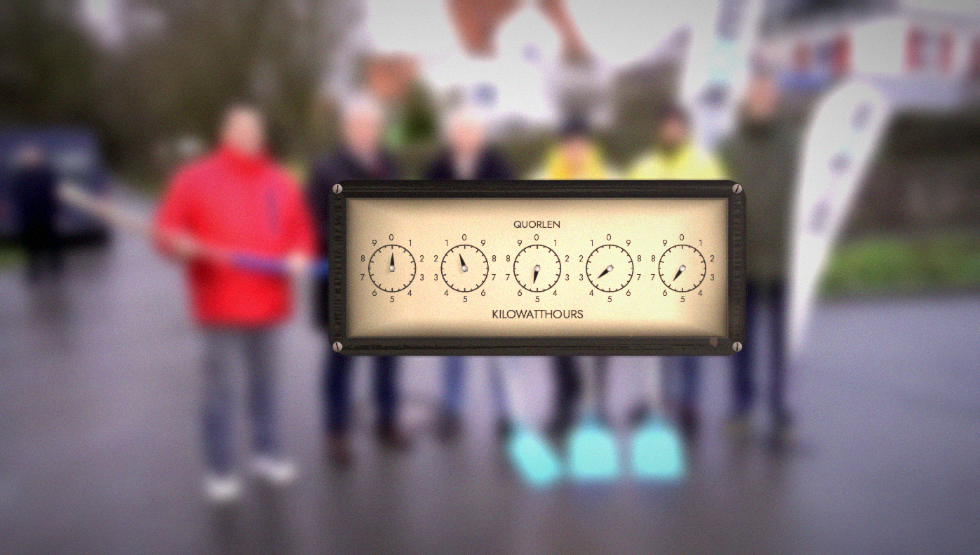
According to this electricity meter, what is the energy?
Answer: 536 kWh
